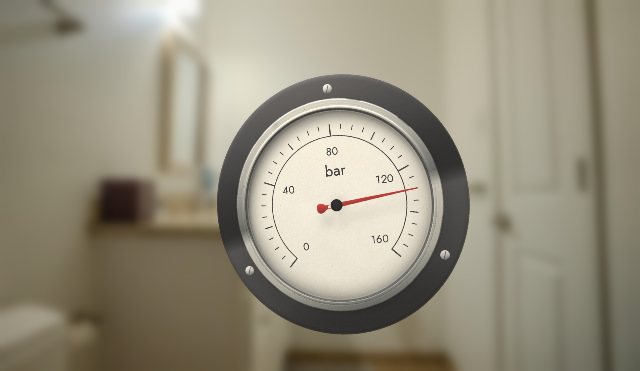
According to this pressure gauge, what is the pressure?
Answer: 130 bar
